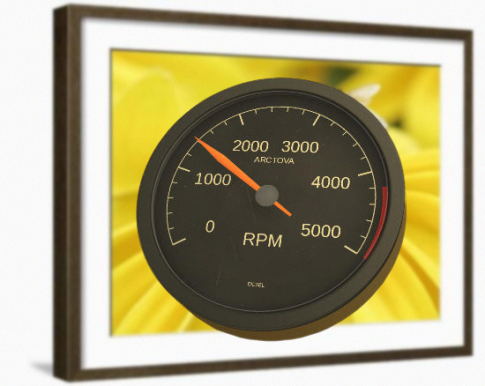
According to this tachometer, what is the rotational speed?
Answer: 1400 rpm
